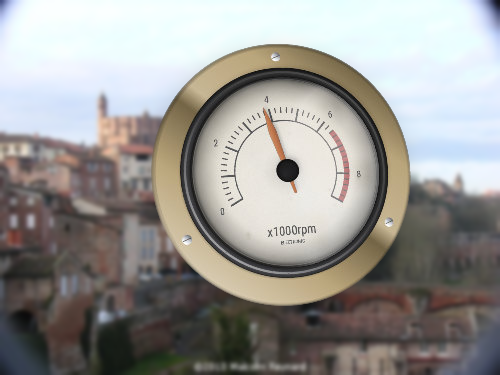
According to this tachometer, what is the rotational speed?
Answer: 3800 rpm
